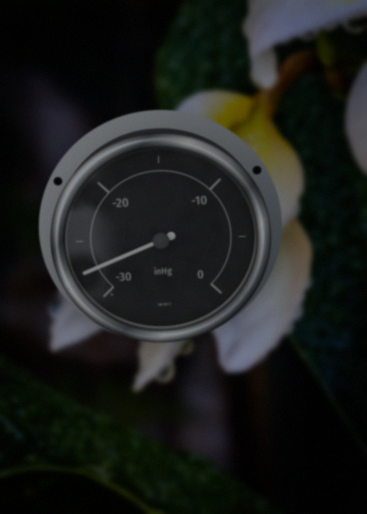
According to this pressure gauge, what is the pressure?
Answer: -27.5 inHg
